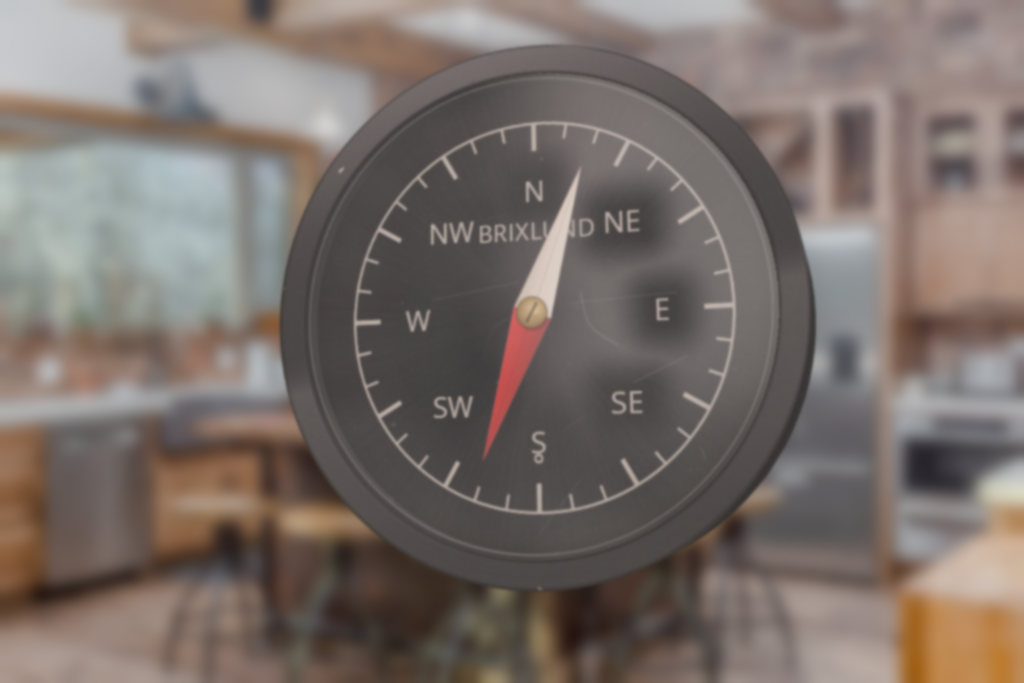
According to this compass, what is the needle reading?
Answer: 200 °
